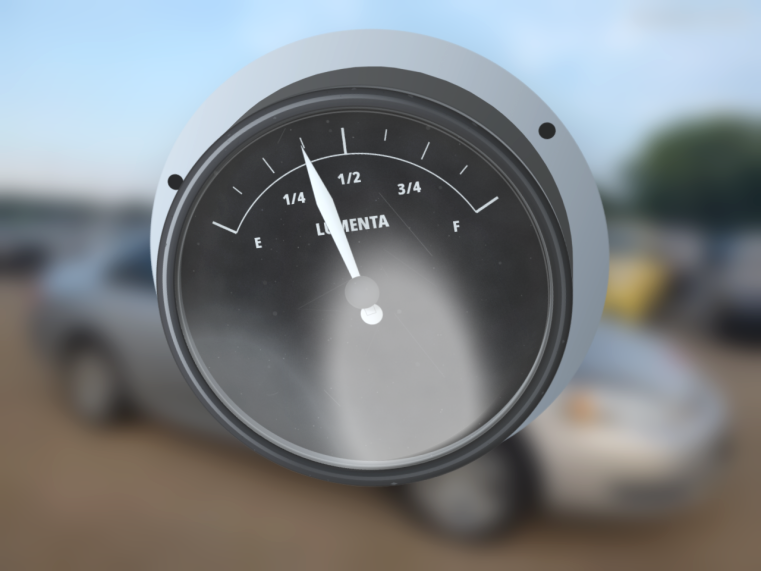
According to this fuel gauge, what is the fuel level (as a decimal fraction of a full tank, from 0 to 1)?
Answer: 0.375
